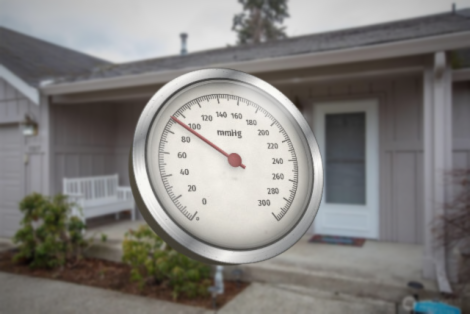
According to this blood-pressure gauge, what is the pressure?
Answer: 90 mmHg
